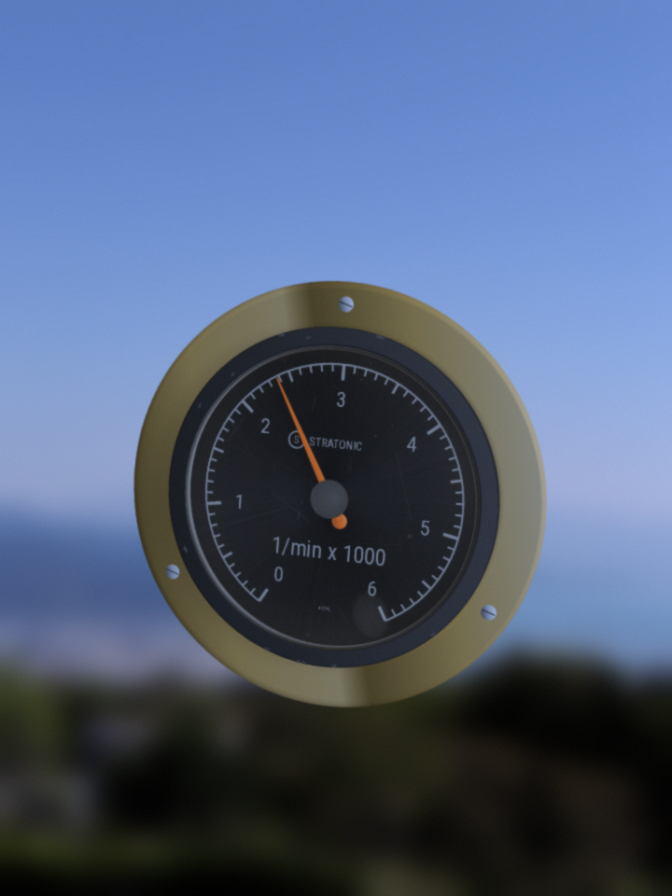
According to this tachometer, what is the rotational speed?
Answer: 2400 rpm
